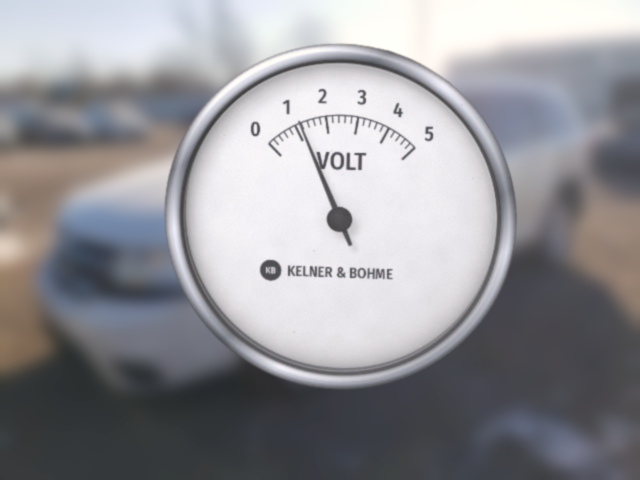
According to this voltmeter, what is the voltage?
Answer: 1.2 V
